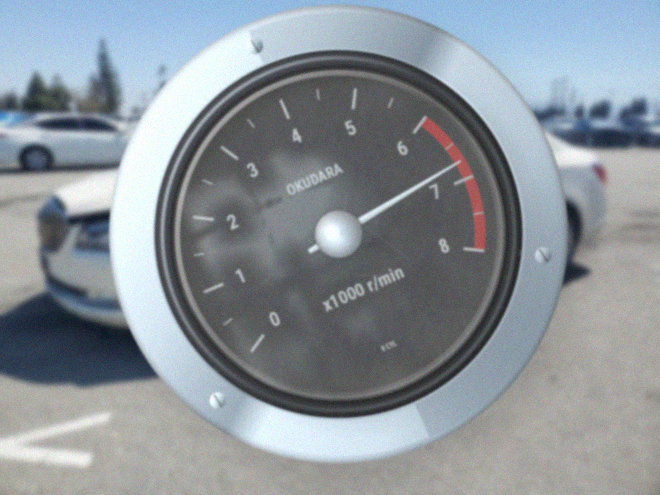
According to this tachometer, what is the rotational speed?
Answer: 6750 rpm
